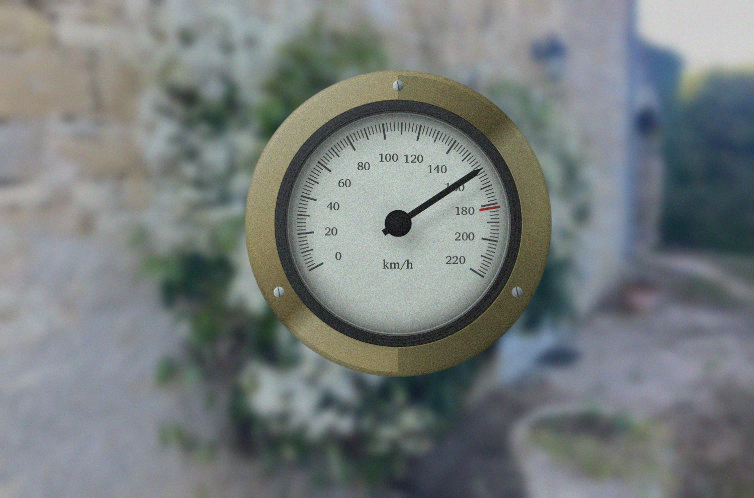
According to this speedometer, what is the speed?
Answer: 160 km/h
